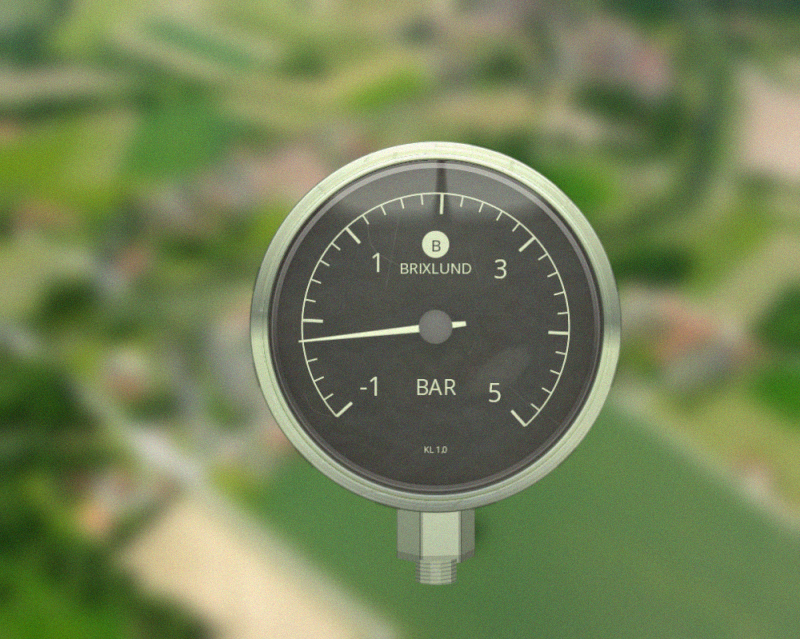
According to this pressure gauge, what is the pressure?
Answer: -0.2 bar
